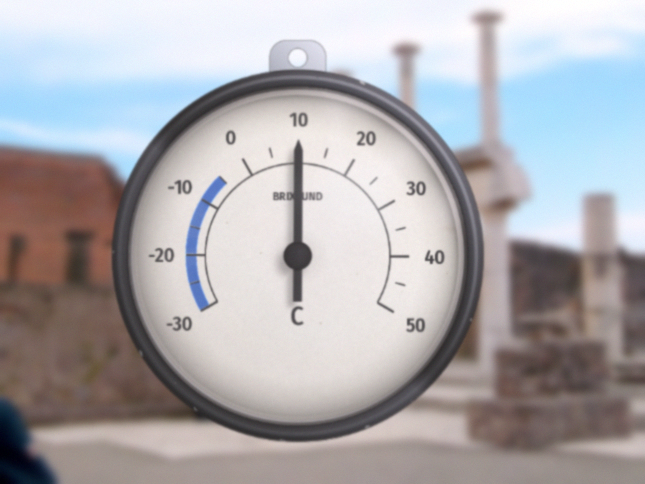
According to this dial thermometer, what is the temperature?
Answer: 10 °C
